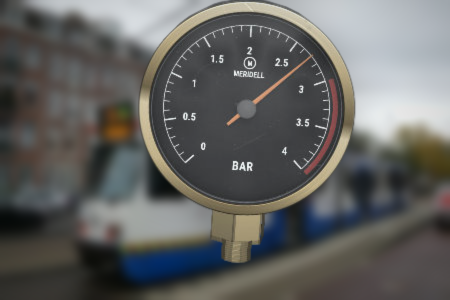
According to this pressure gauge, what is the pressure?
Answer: 2.7 bar
